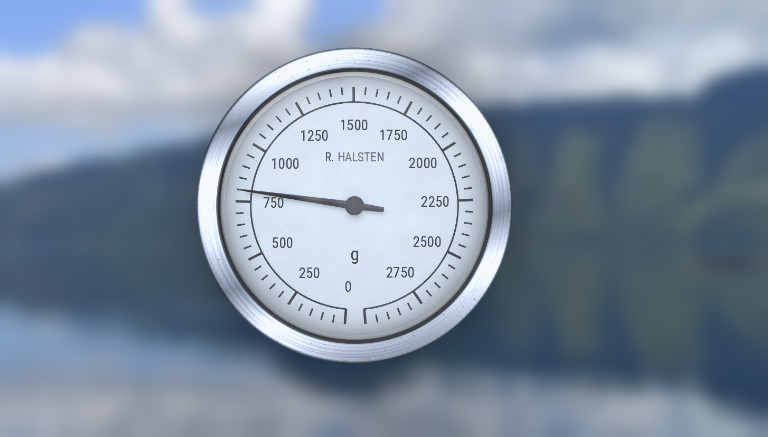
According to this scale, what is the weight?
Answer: 800 g
